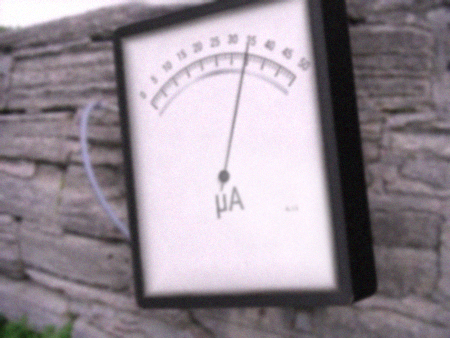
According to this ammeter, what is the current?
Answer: 35 µA
